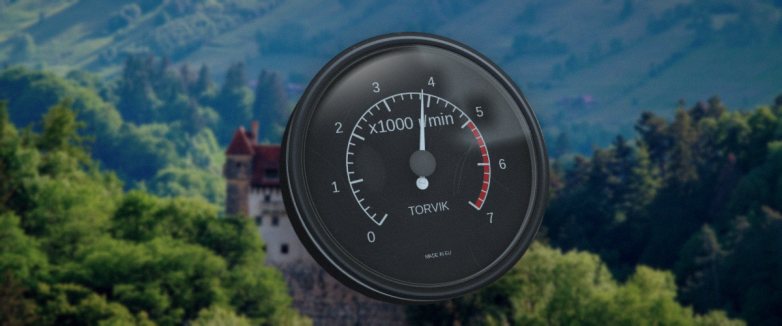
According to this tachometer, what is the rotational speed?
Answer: 3800 rpm
